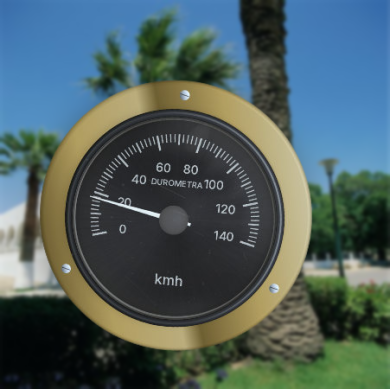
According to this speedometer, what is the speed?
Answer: 18 km/h
